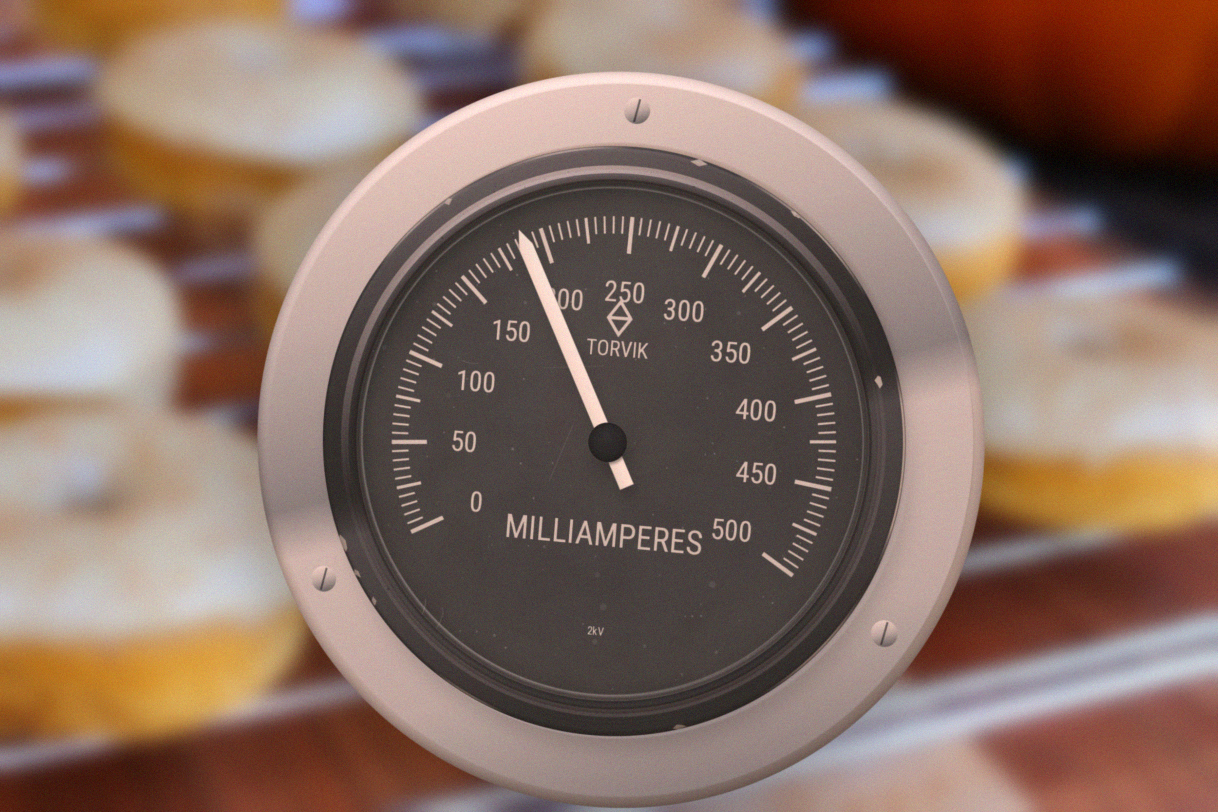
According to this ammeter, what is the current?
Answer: 190 mA
